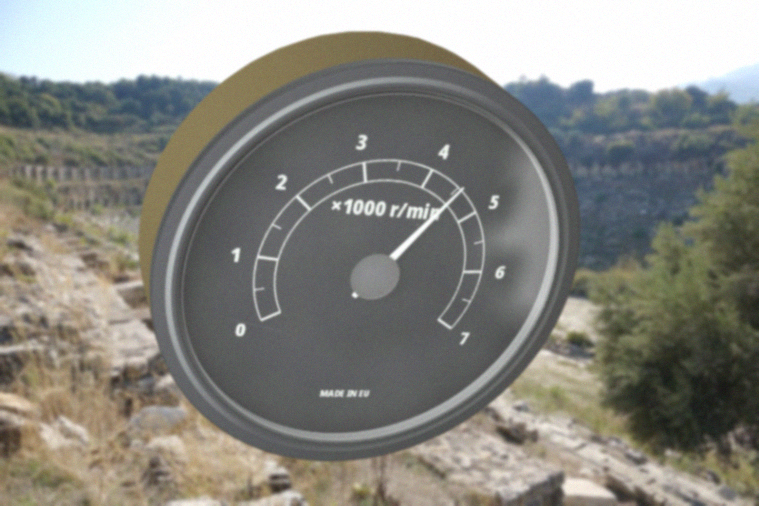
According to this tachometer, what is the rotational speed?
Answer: 4500 rpm
